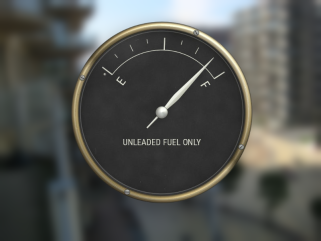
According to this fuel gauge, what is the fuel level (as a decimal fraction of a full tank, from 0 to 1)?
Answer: 0.875
